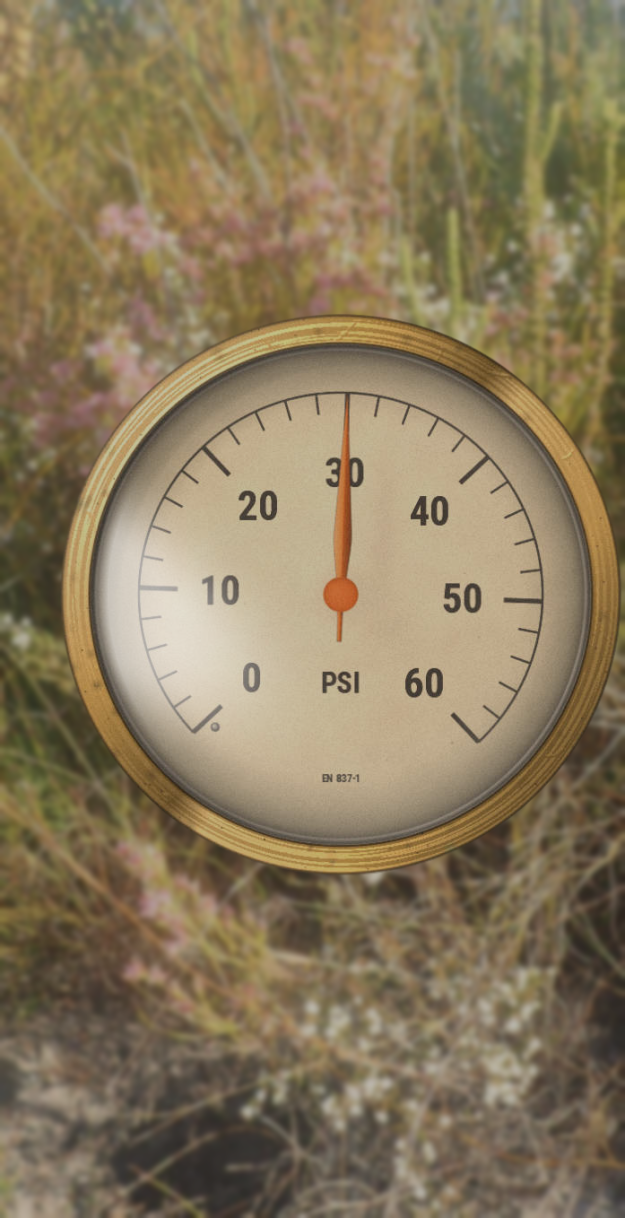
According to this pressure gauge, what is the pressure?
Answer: 30 psi
